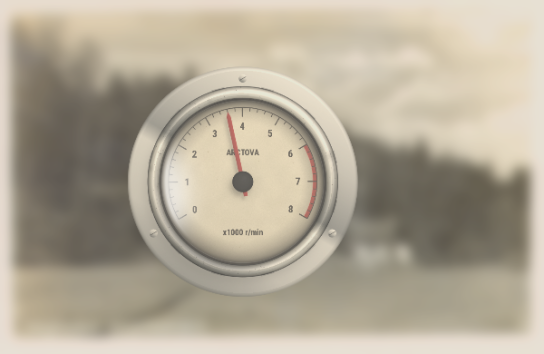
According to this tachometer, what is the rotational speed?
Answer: 3600 rpm
